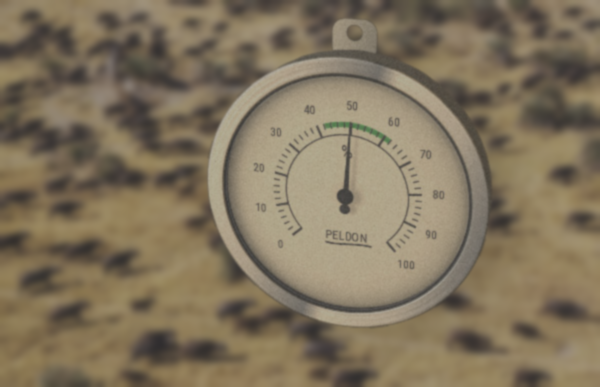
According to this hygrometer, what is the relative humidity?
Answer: 50 %
